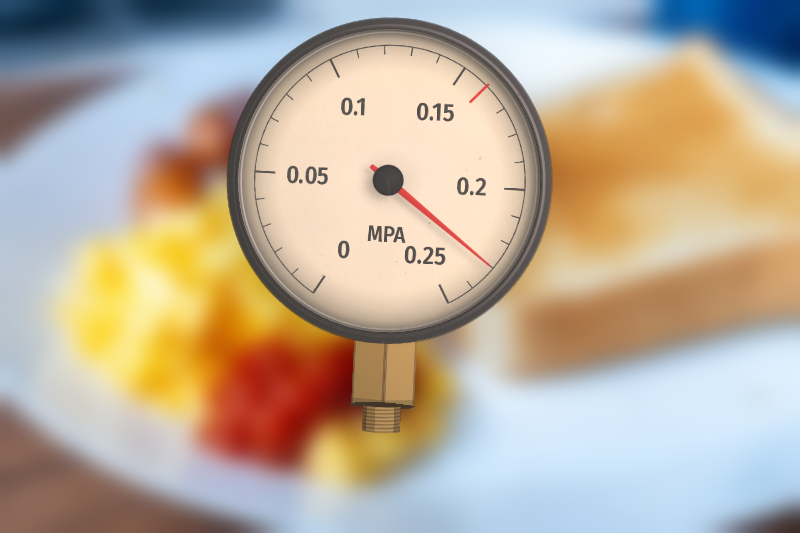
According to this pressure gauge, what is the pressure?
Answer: 0.23 MPa
